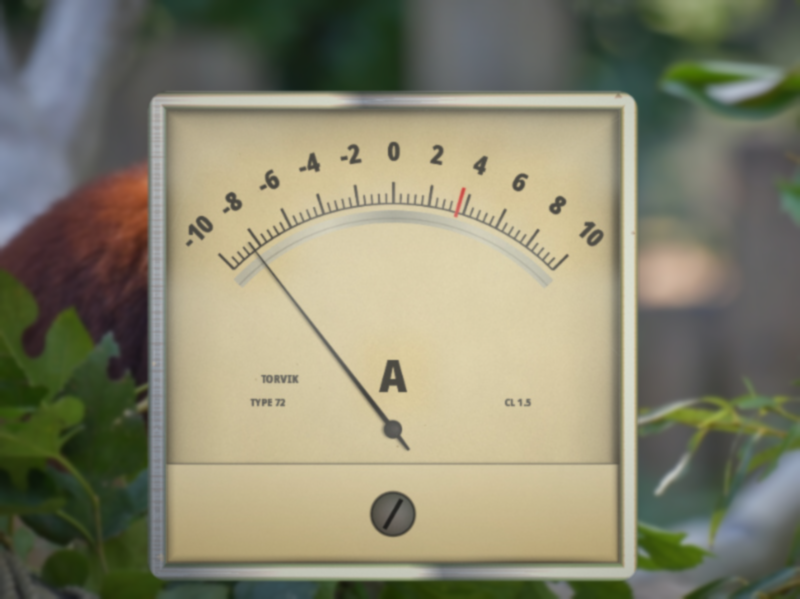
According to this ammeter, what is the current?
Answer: -8.4 A
